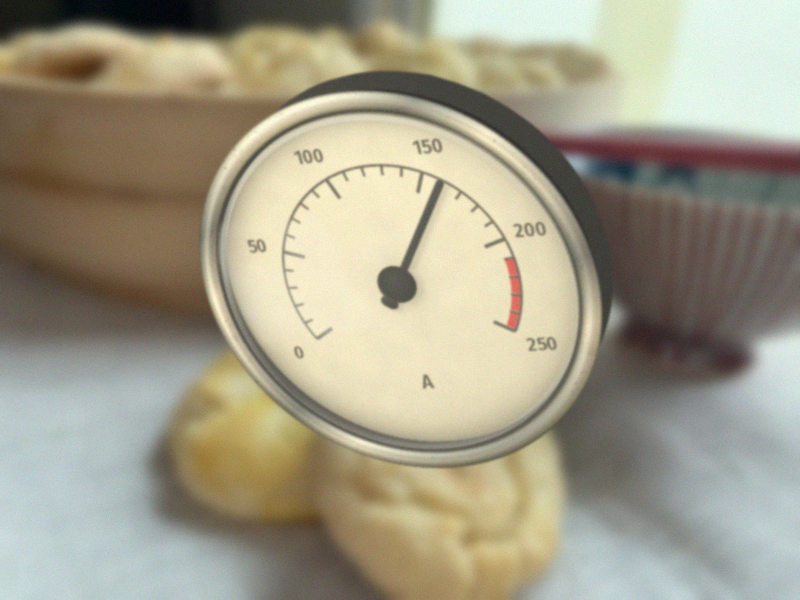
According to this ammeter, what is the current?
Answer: 160 A
